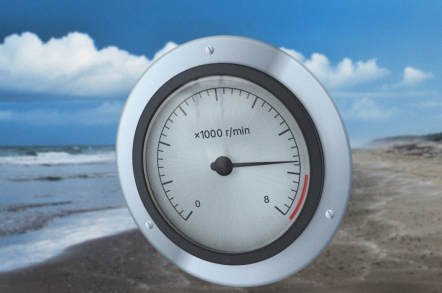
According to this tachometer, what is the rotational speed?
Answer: 6700 rpm
